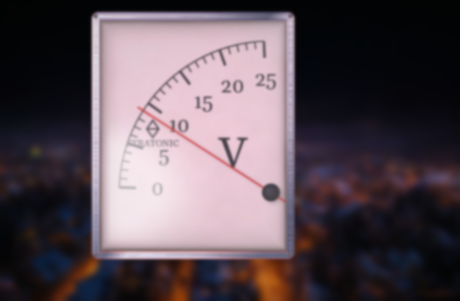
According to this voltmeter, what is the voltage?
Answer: 9 V
